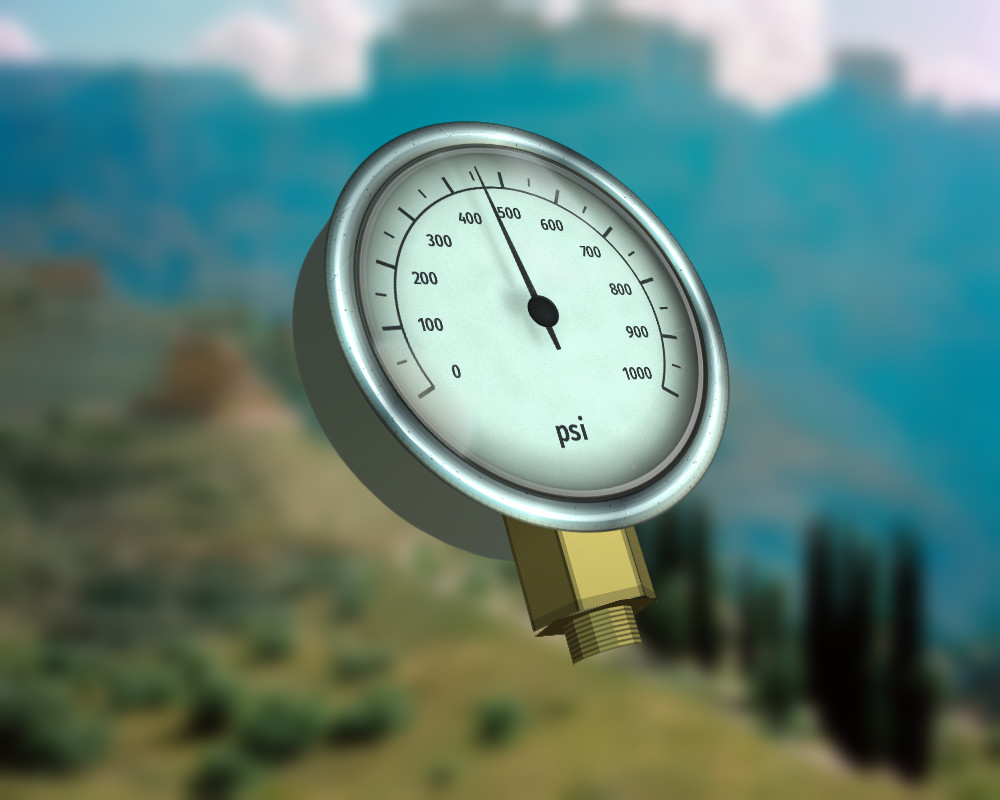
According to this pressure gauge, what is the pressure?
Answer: 450 psi
